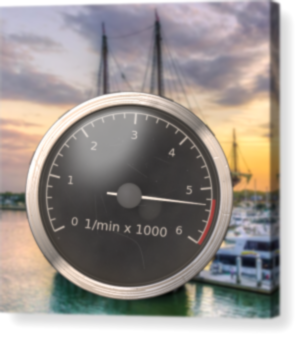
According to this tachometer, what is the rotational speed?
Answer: 5300 rpm
